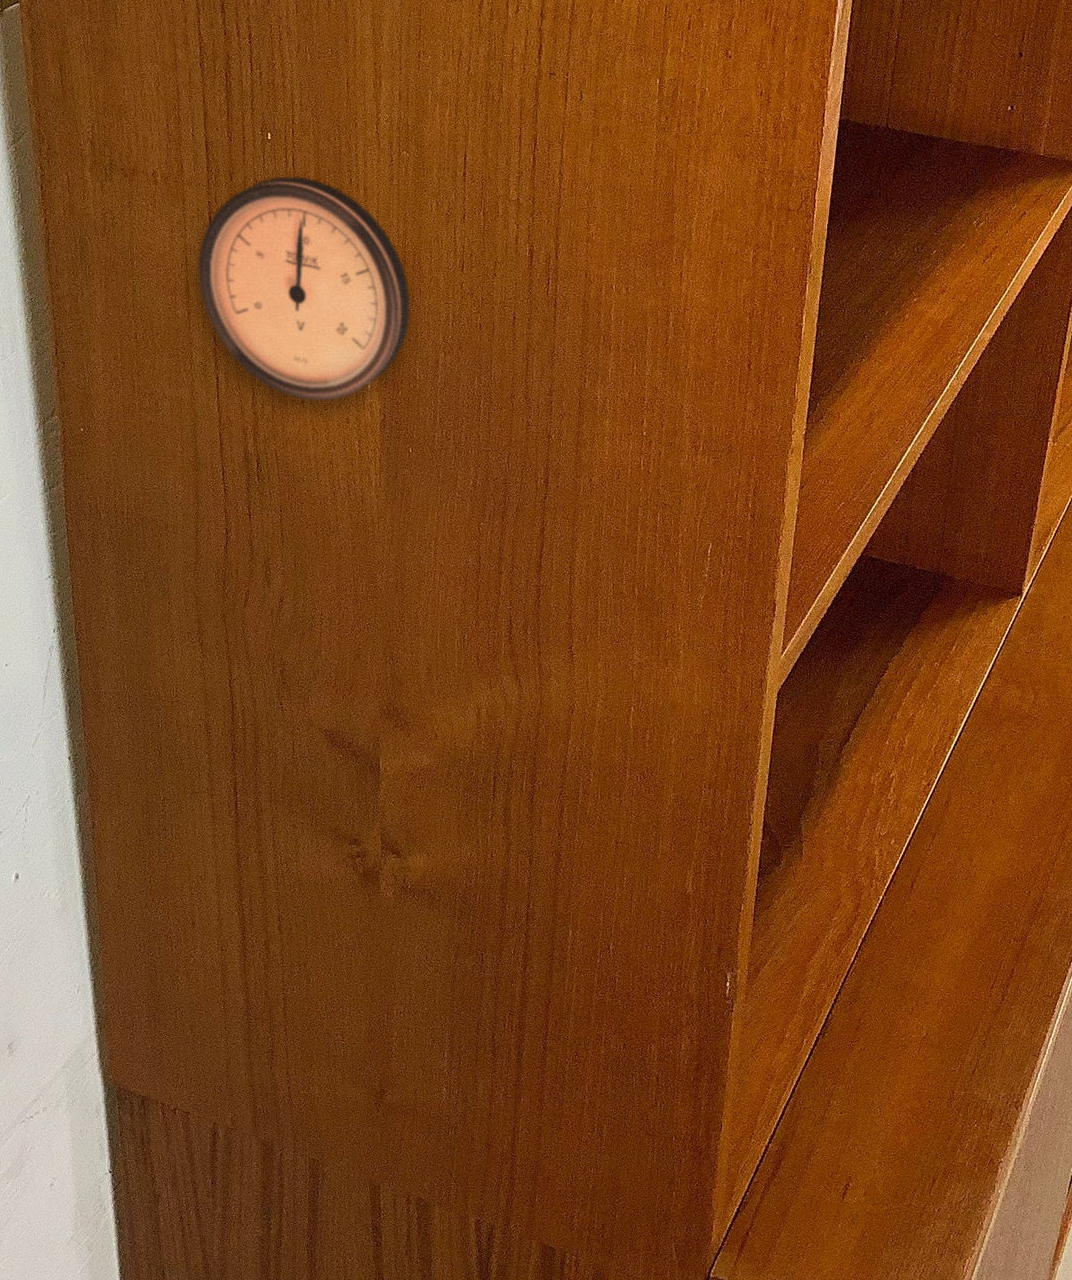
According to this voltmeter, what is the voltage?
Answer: 10 V
